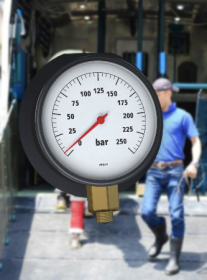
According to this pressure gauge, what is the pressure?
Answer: 5 bar
